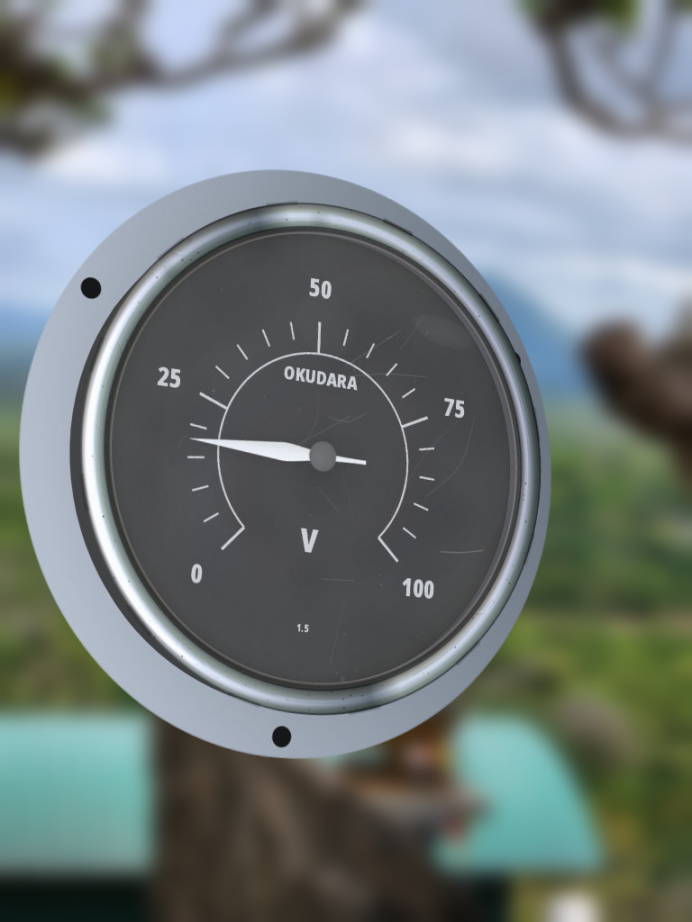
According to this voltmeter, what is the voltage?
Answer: 17.5 V
